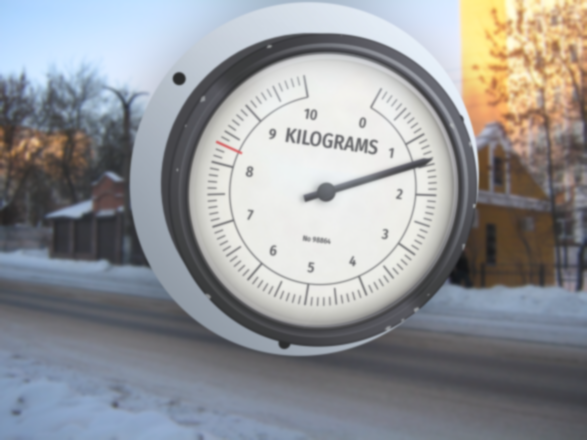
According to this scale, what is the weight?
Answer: 1.4 kg
